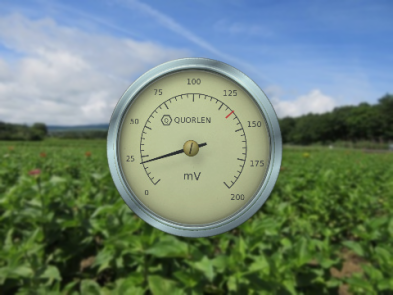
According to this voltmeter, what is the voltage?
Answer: 20 mV
